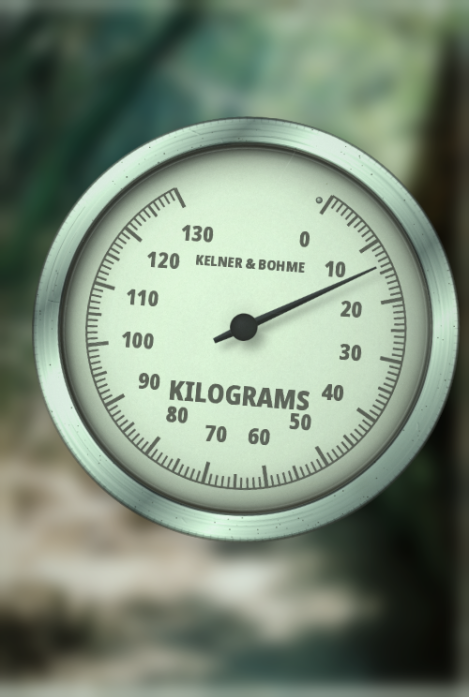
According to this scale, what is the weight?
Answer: 14 kg
